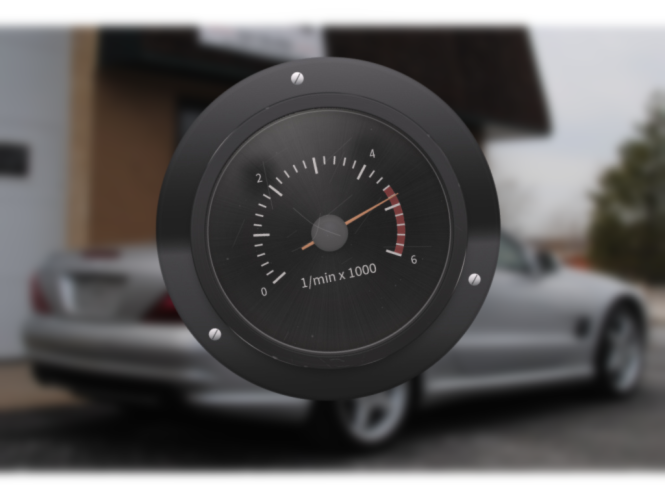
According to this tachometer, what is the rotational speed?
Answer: 4800 rpm
